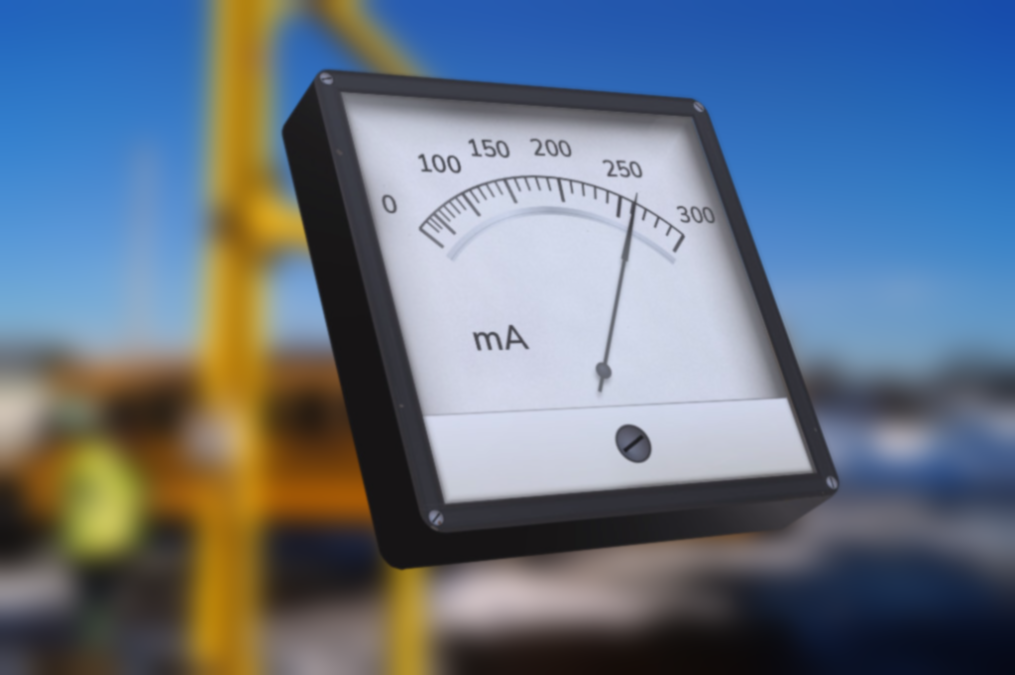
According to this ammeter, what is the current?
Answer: 260 mA
